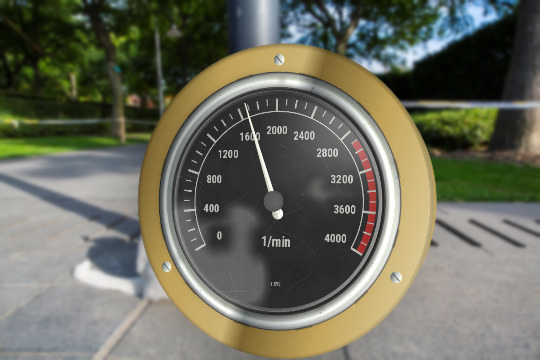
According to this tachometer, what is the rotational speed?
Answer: 1700 rpm
